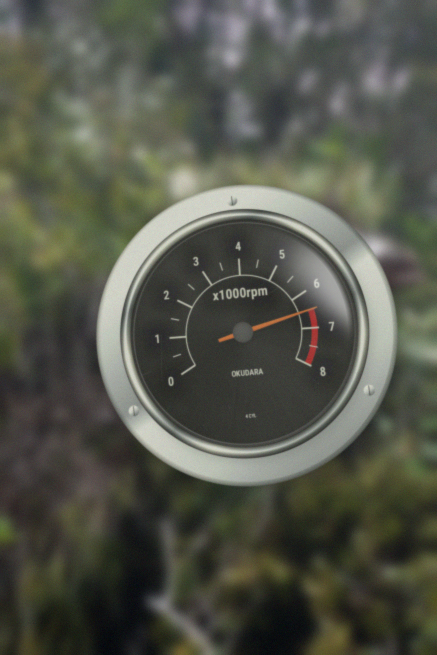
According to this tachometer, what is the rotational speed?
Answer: 6500 rpm
